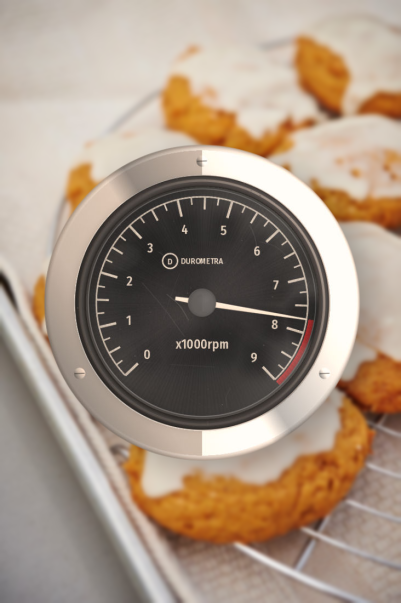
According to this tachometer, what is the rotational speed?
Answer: 7750 rpm
